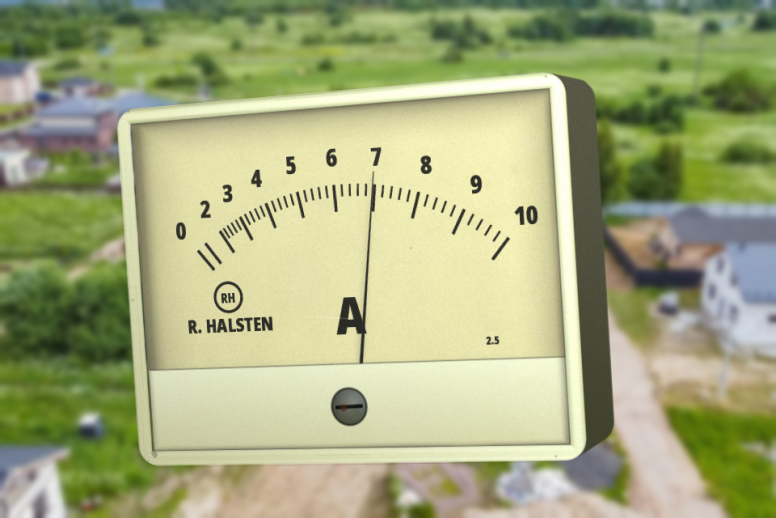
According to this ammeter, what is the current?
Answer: 7 A
